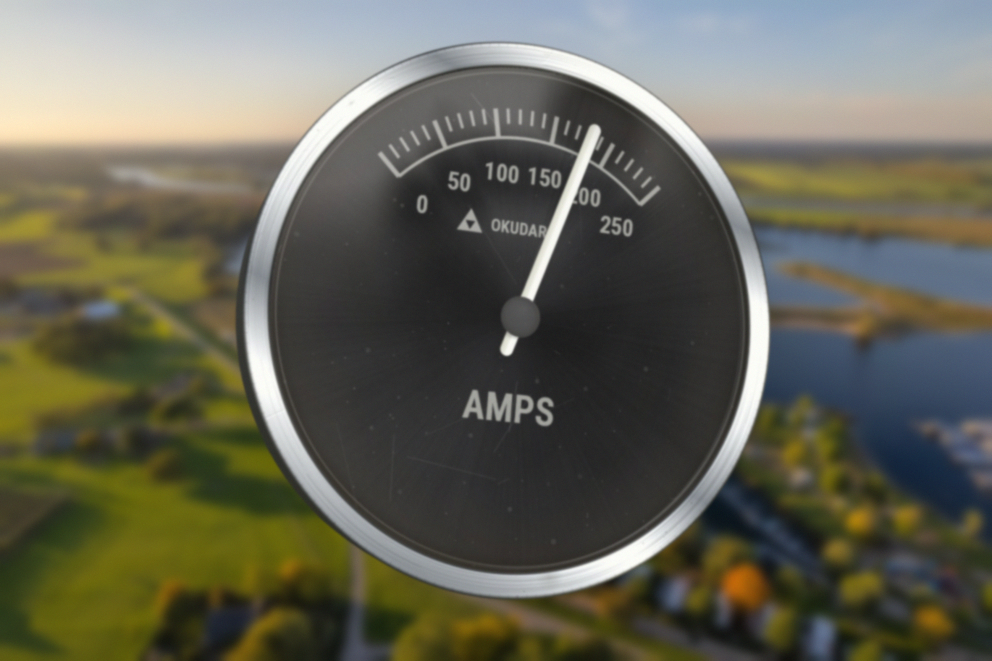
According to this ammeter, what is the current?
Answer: 180 A
